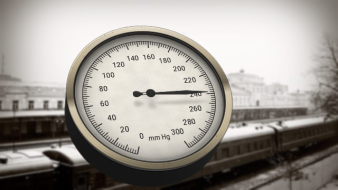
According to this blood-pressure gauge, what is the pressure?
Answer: 240 mmHg
